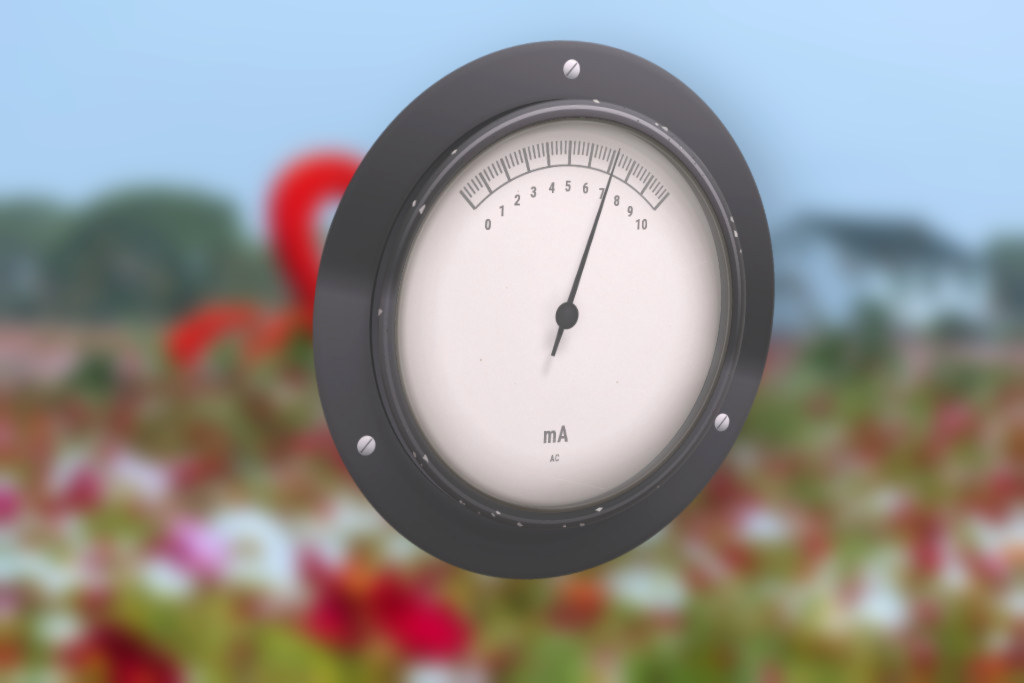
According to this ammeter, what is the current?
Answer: 7 mA
